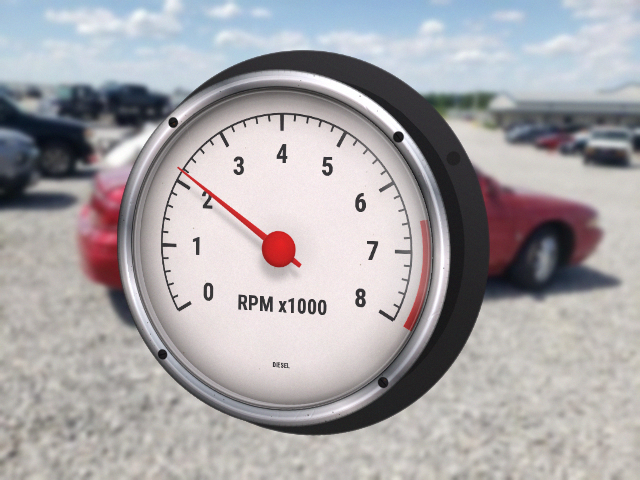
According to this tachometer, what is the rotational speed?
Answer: 2200 rpm
